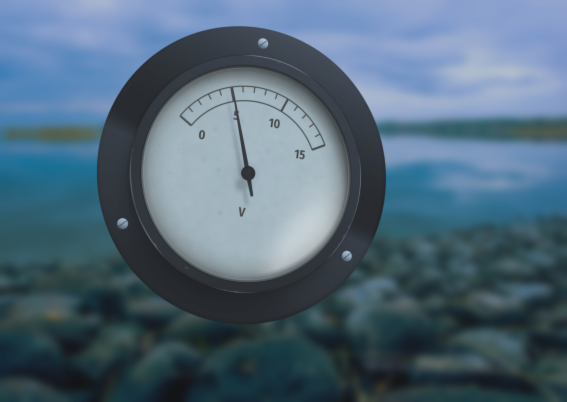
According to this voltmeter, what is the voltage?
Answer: 5 V
